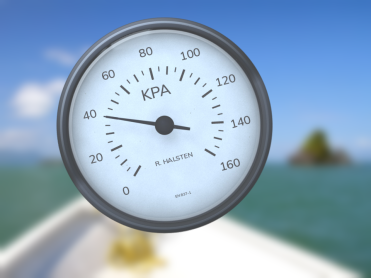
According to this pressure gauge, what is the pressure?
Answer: 40 kPa
